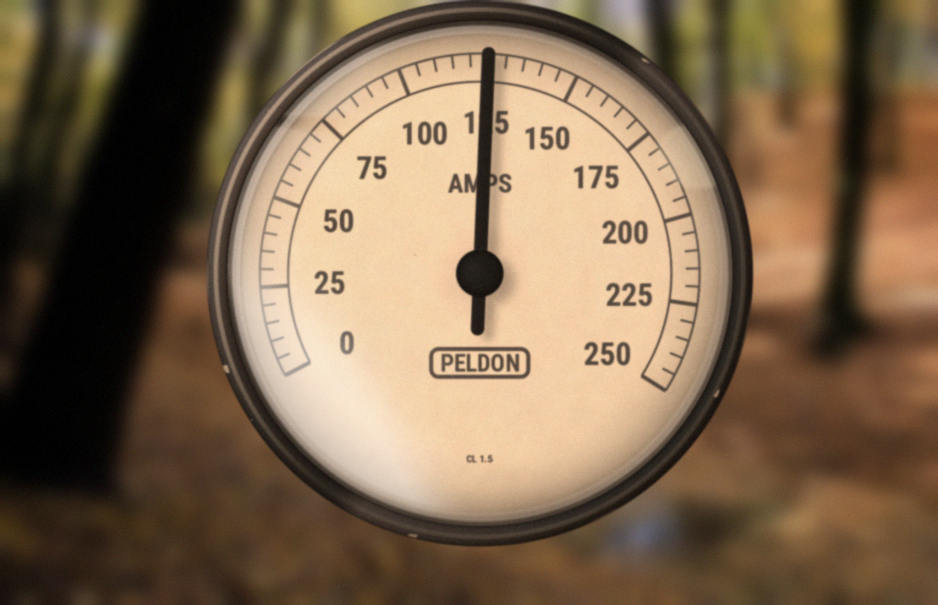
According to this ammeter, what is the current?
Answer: 125 A
